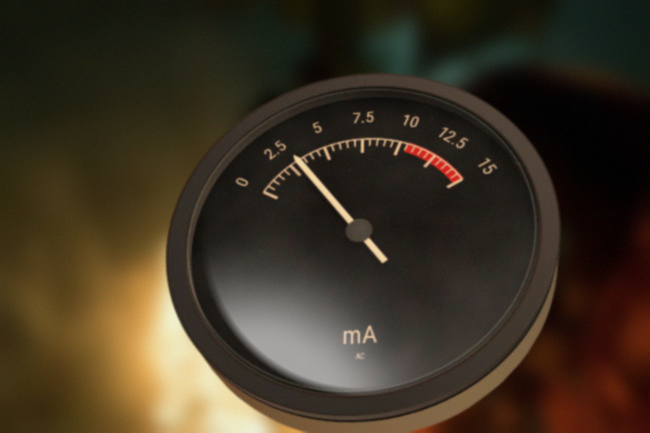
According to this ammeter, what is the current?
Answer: 3 mA
